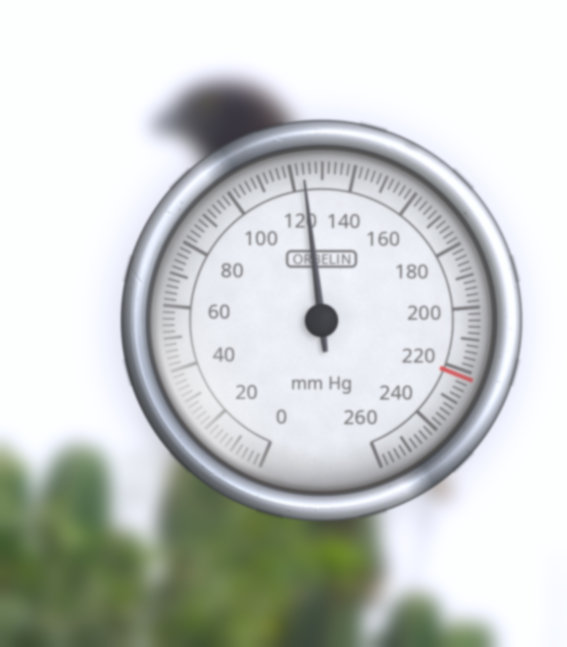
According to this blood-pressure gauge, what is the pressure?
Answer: 124 mmHg
